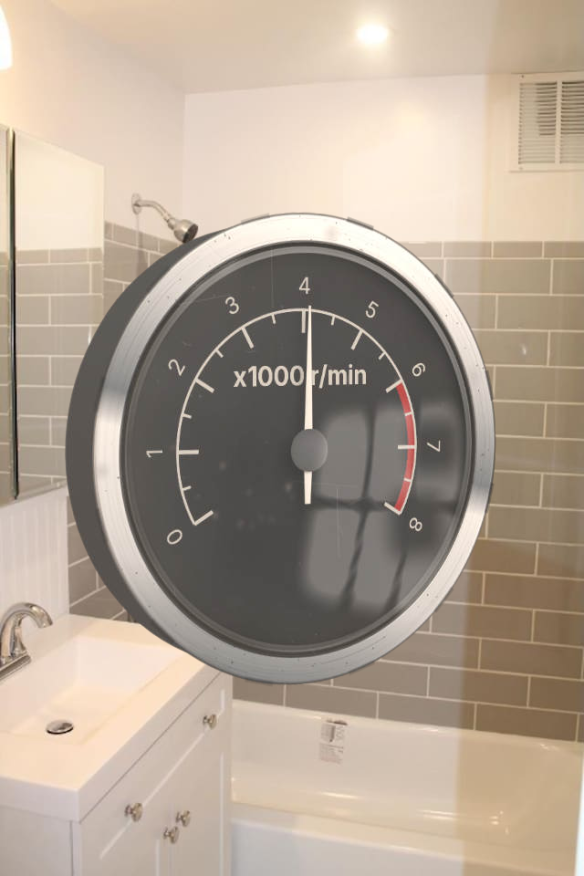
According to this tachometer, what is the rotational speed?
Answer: 4000 rpm
